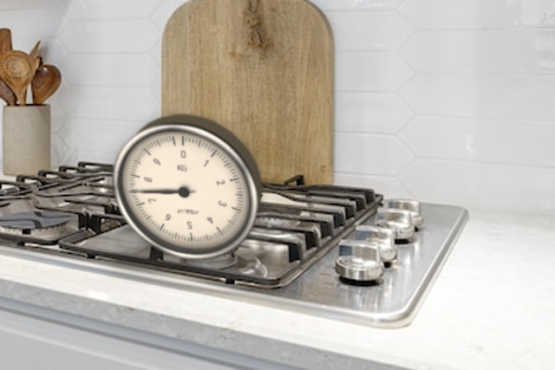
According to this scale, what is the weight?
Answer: 7.5 kg
